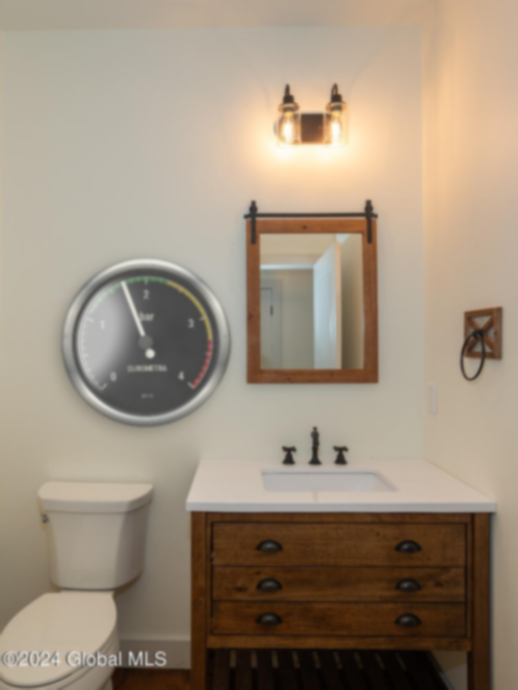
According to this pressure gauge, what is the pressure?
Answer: 1.7 bar
